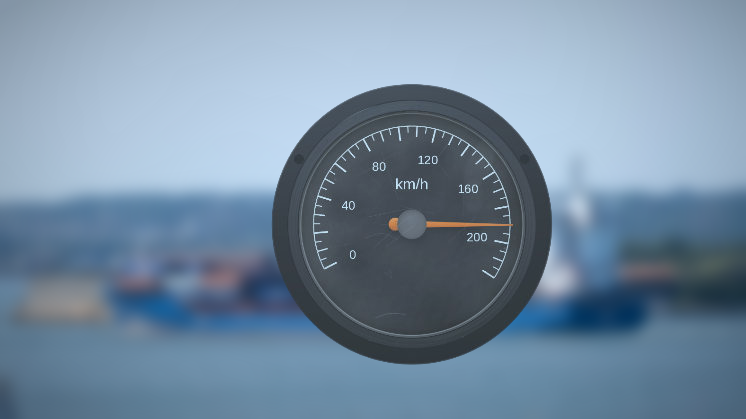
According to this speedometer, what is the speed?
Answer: 190 km/h
